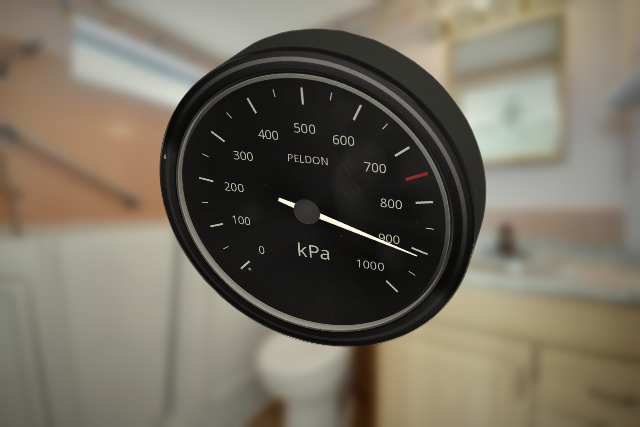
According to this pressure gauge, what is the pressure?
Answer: 900 kPa
